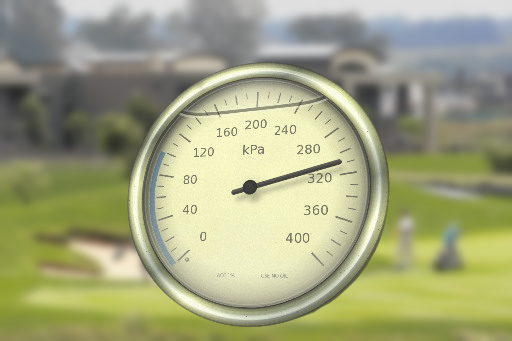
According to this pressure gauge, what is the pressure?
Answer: 310 kPa
